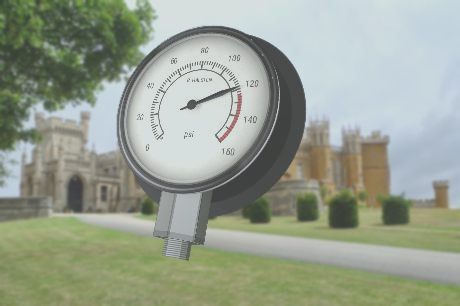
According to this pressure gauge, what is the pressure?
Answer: 120 psi
